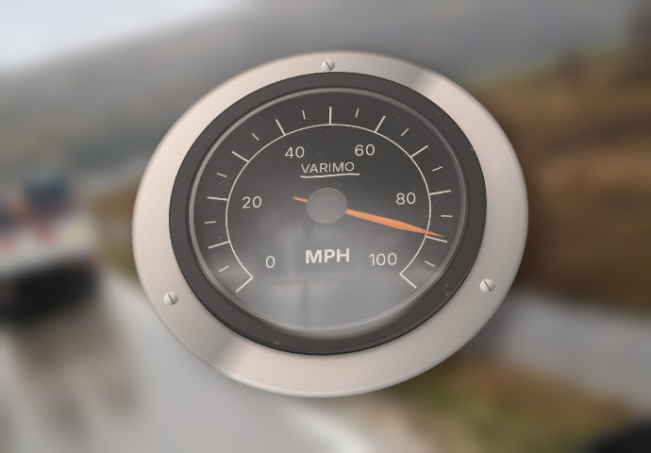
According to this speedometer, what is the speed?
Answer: 90 mph
